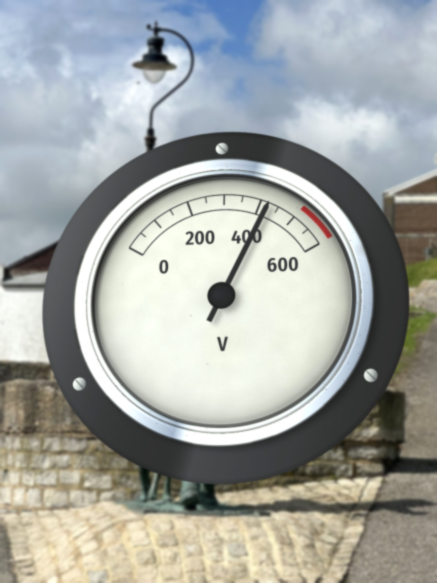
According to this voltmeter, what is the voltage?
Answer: 425 V
